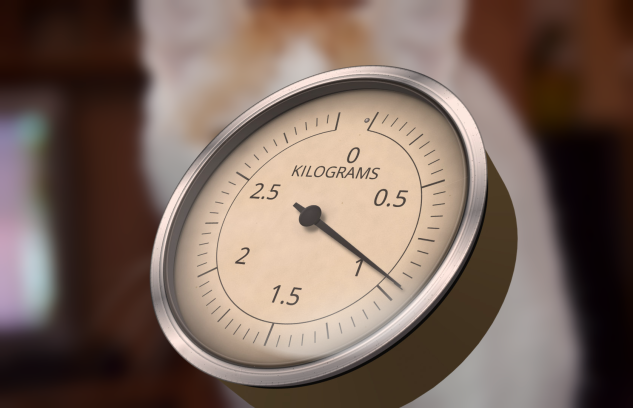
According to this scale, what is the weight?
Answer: 0.95 kg
